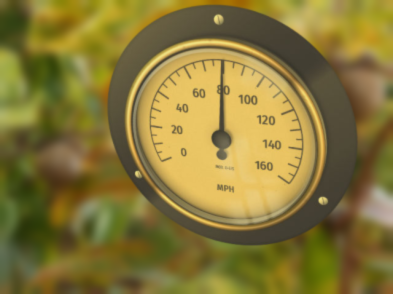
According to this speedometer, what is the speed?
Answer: 80 mph
